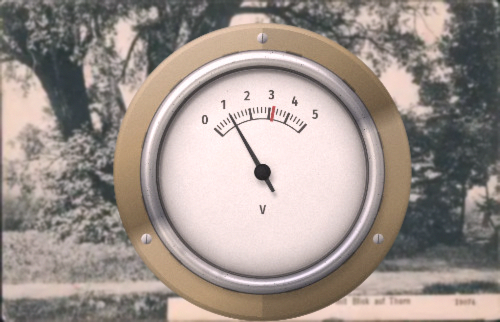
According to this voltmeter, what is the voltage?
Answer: 1 V
